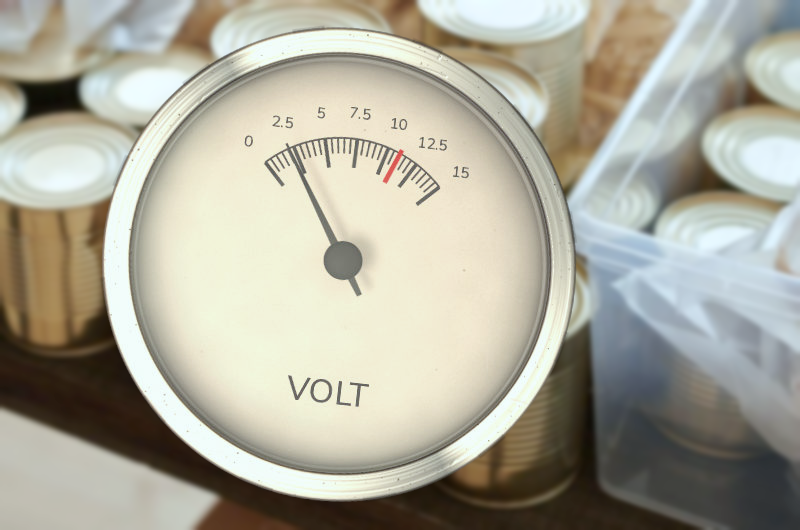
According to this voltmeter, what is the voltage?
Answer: 2 V
